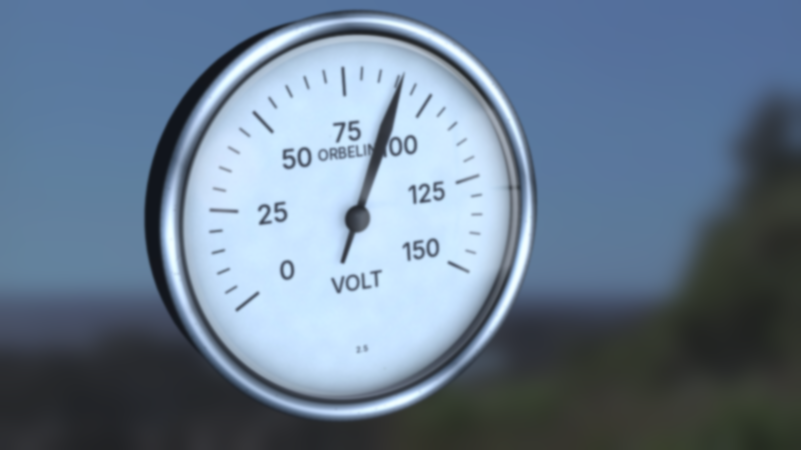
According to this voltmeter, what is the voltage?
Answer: 90 V
